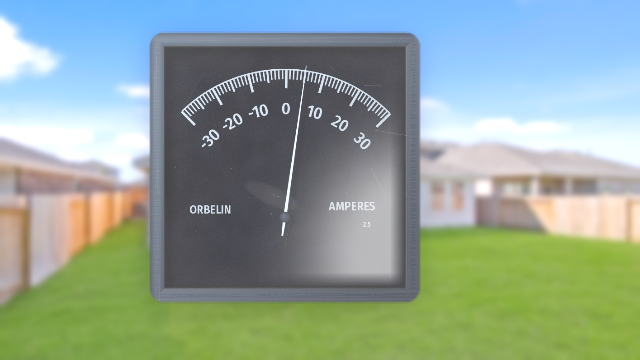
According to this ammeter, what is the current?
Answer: 5 A
